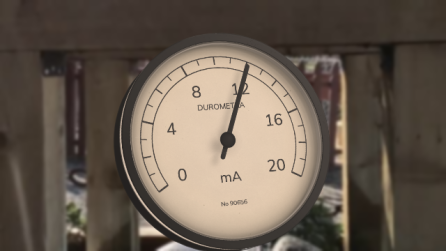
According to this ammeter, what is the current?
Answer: 12 mA
